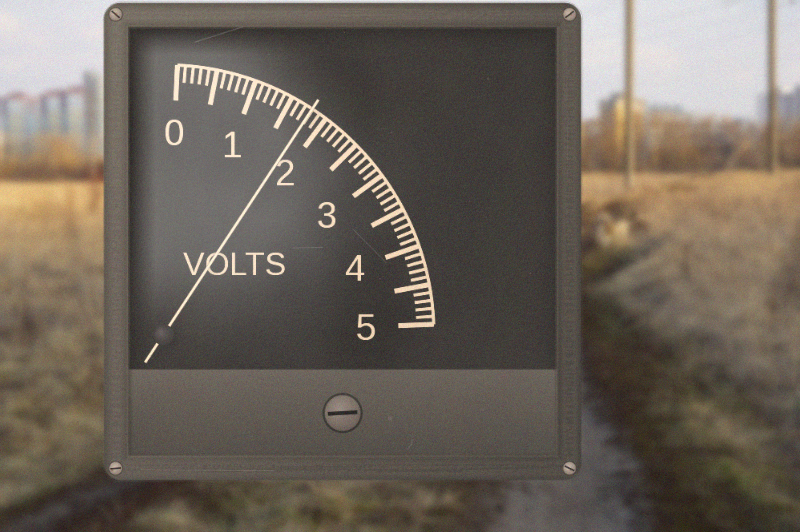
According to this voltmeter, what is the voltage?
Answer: 1.8 V
